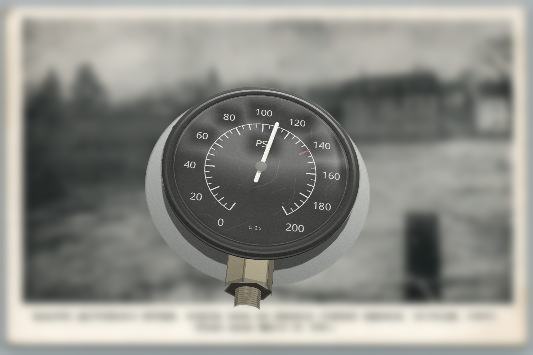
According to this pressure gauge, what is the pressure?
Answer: 110 psi
